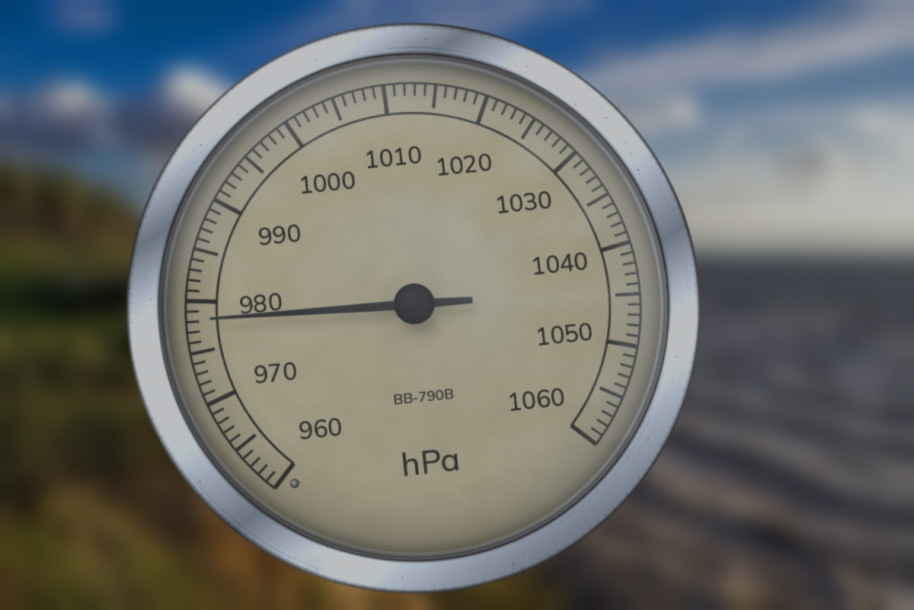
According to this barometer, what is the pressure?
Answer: 978 hPa
